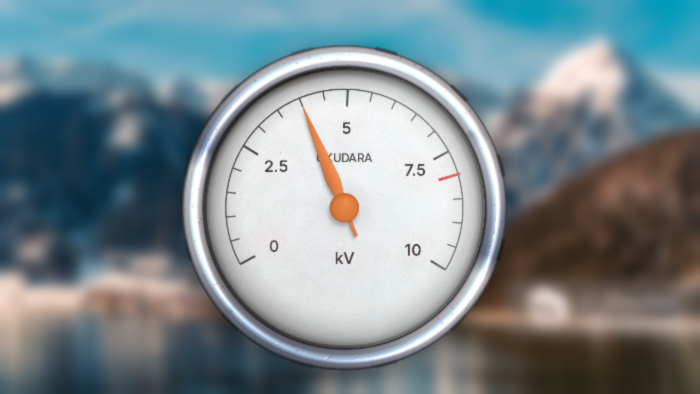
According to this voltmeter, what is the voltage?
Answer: 4 kV
